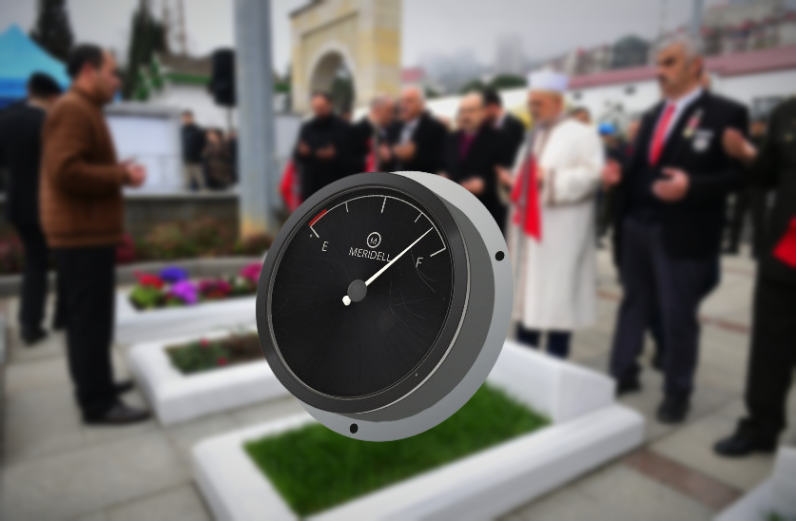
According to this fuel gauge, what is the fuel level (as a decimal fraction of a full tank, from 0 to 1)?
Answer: 0.875
